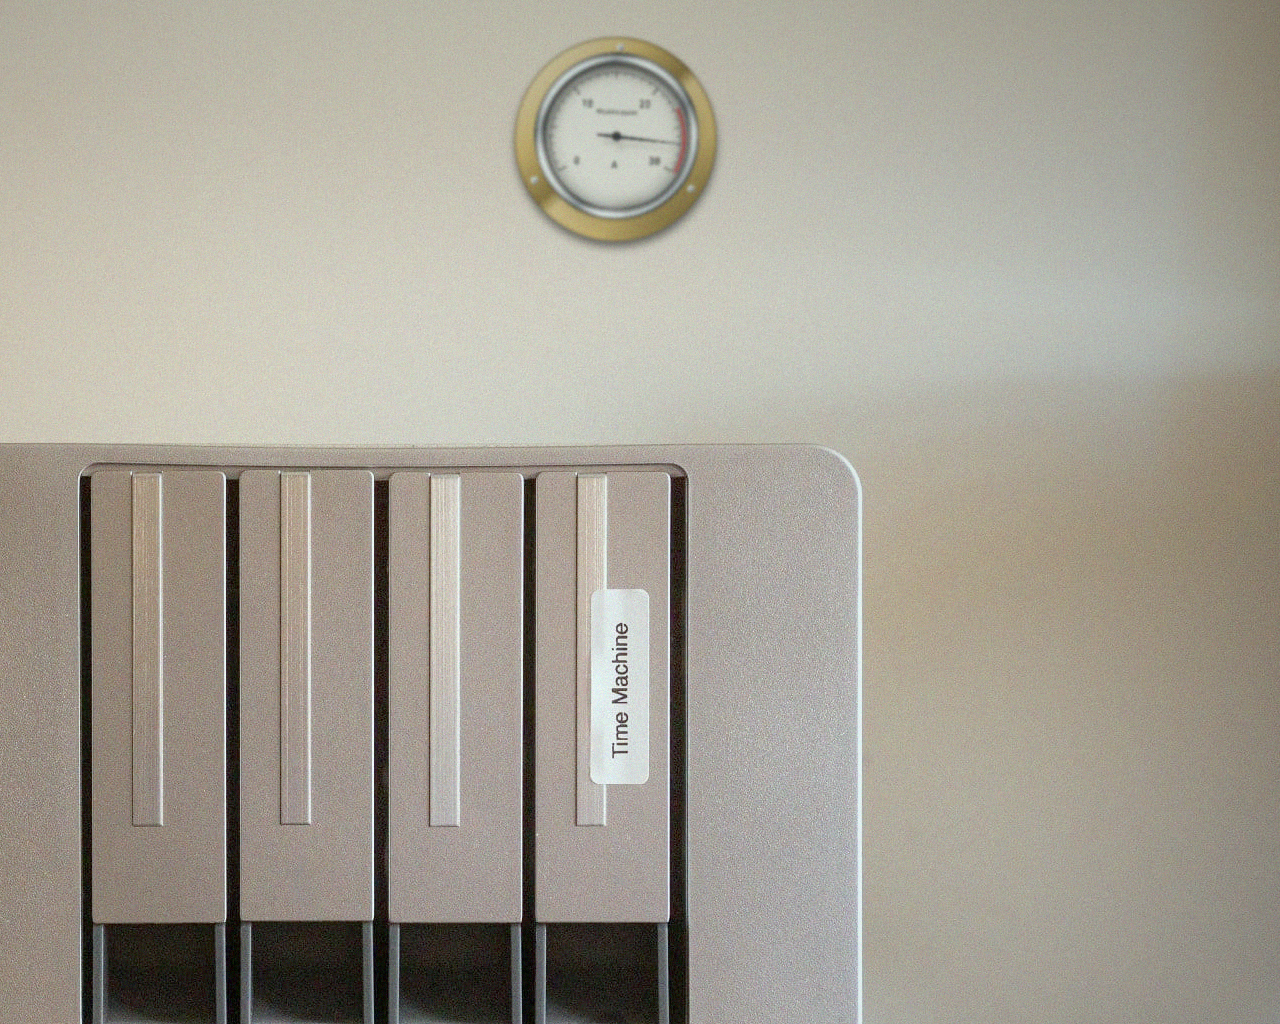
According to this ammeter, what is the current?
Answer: 27 A
